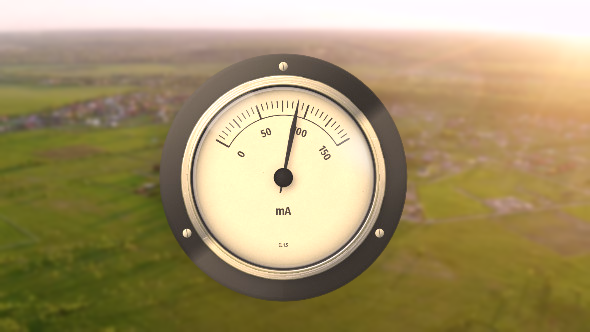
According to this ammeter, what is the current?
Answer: 90 mA
